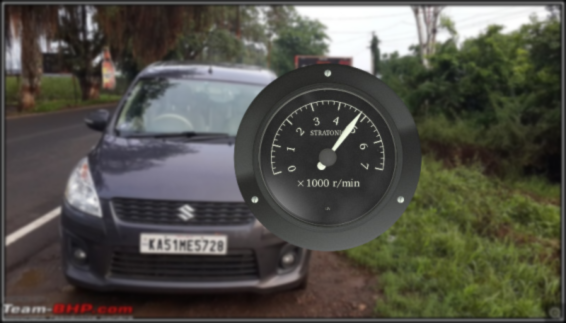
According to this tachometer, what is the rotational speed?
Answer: 4800 rpm
